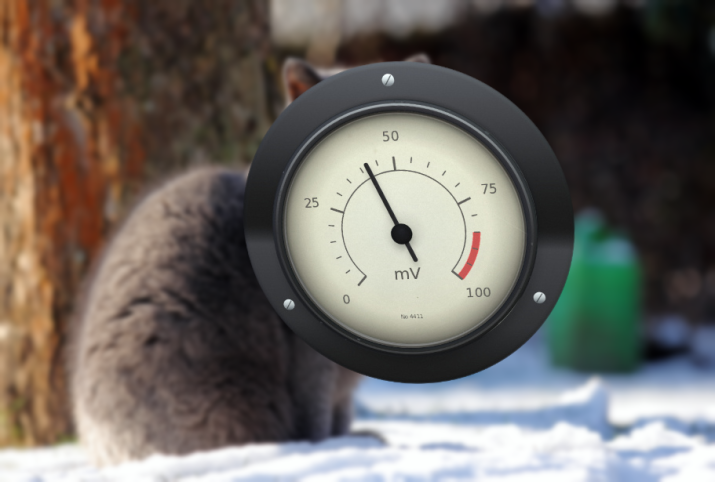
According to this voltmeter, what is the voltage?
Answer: 42.5 mV
